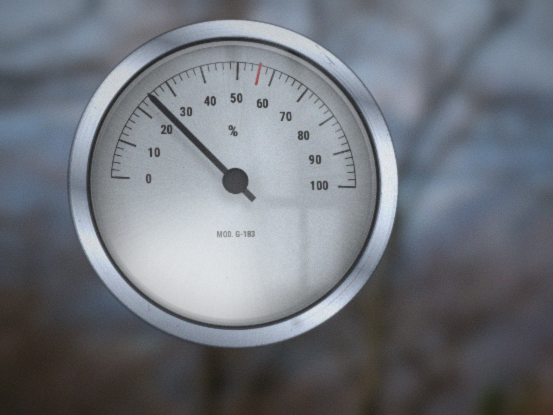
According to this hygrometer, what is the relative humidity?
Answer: 24 %
